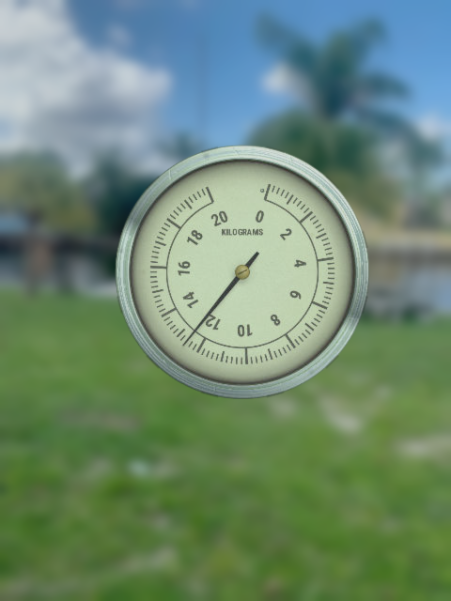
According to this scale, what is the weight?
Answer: 12.6 kg
